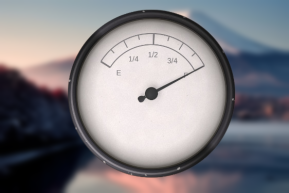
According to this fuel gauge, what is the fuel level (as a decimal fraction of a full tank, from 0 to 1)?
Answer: 1
